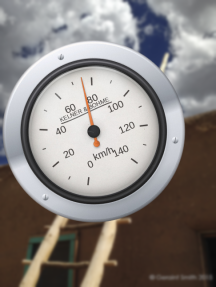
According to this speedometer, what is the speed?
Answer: 75 km/h
